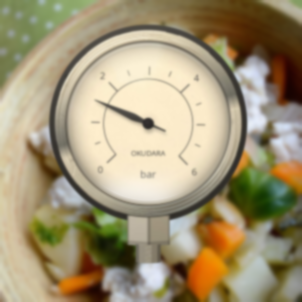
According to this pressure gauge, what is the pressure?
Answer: 1.5 bar
